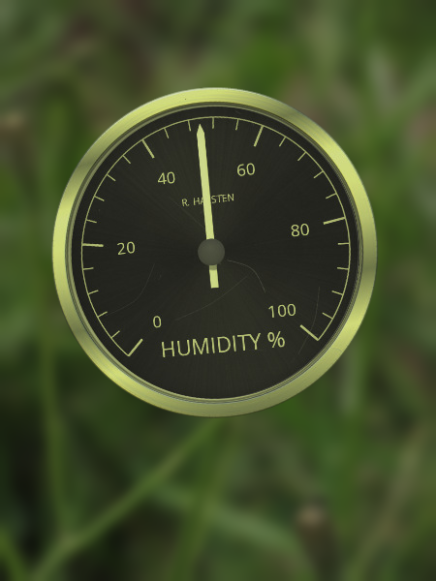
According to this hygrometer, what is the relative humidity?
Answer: 50 %
